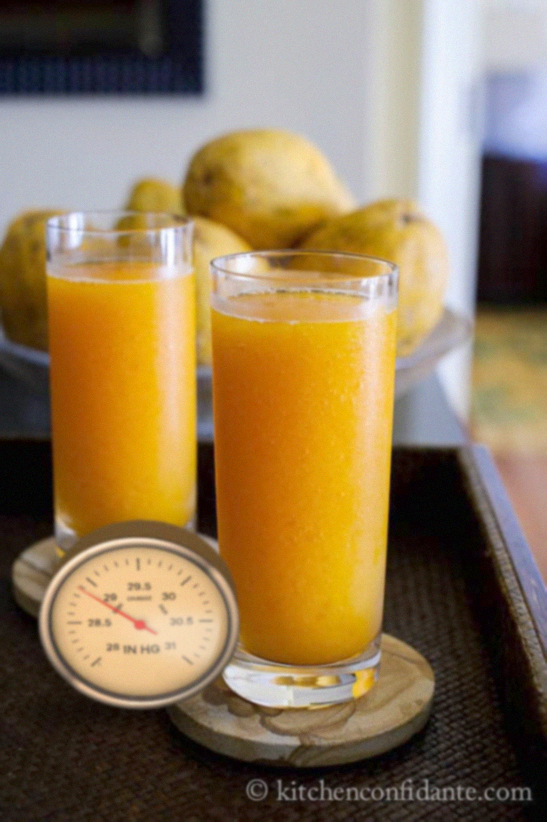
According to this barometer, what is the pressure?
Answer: 28.9 inHg
